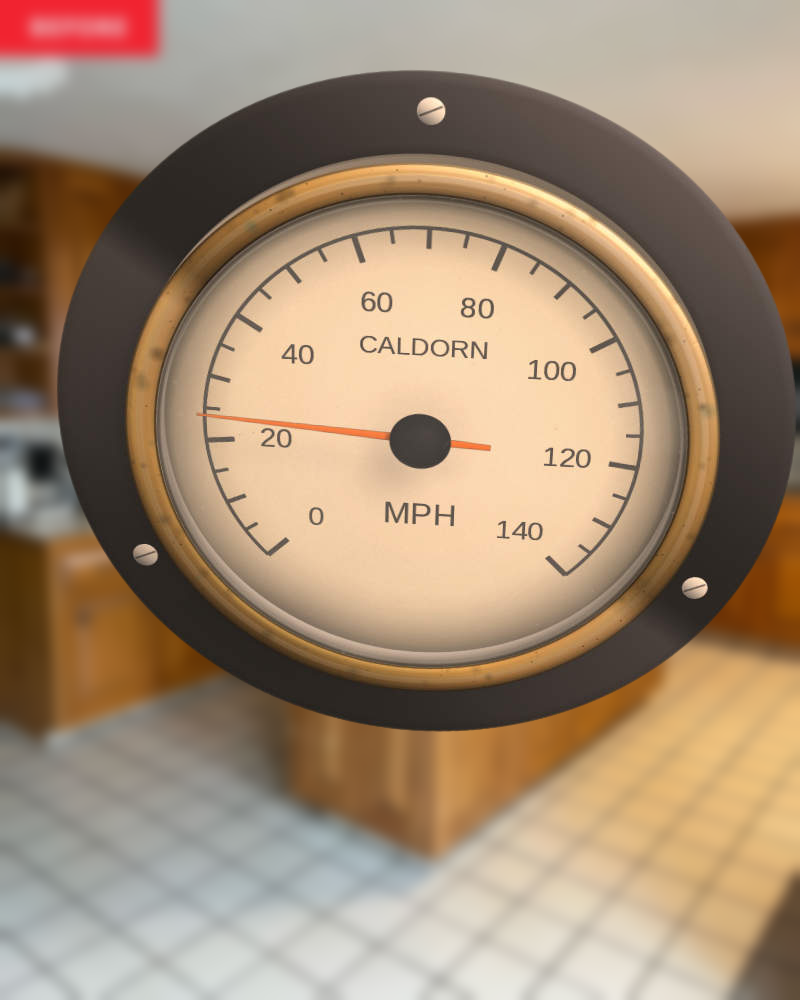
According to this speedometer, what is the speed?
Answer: 25 mph
